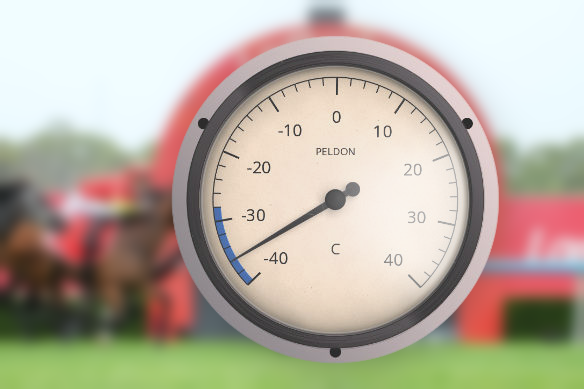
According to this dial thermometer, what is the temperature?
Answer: -36 °C
